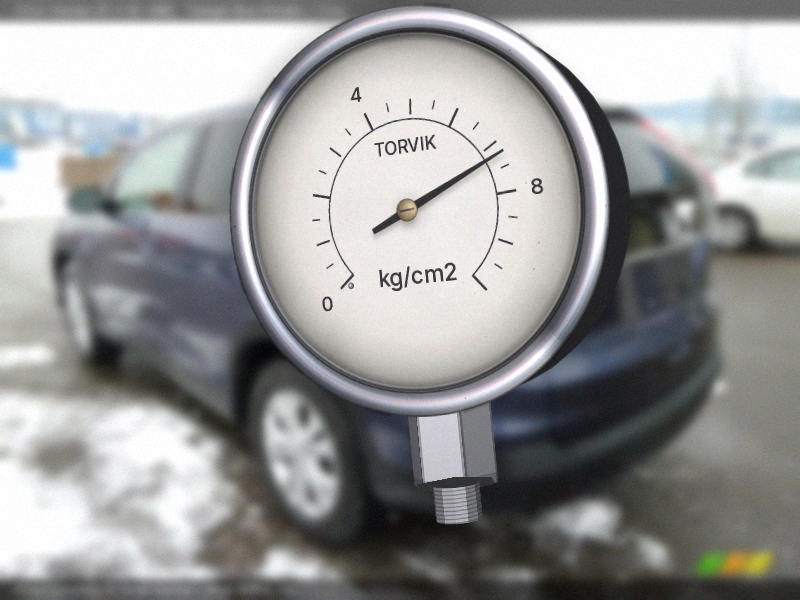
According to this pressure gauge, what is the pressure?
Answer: 7.25 kg/cm²
